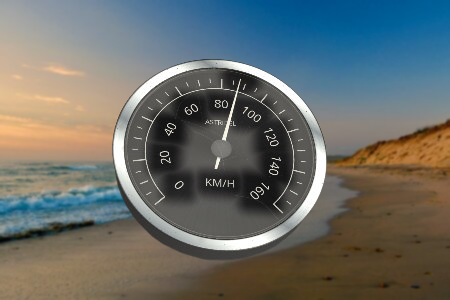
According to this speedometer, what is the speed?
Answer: 87.5 km/h
